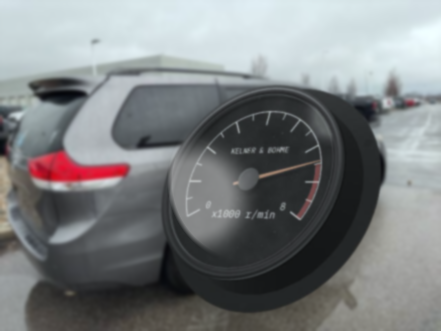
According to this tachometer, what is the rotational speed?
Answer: 6500 rpm
